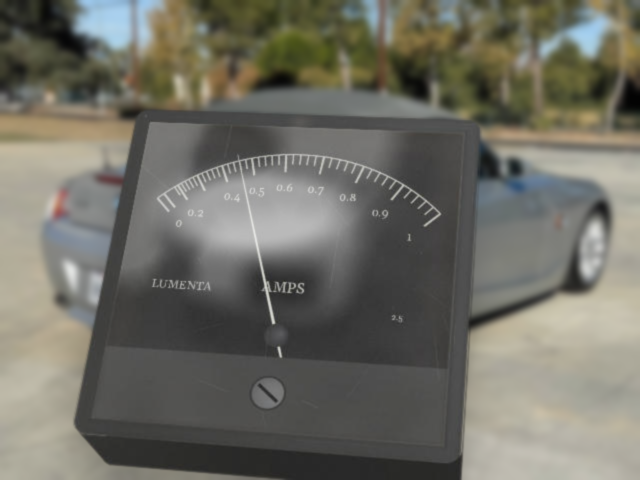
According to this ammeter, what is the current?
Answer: 0.46 A
